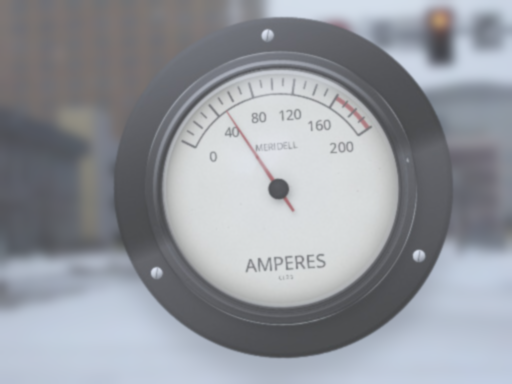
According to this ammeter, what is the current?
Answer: 50 A
